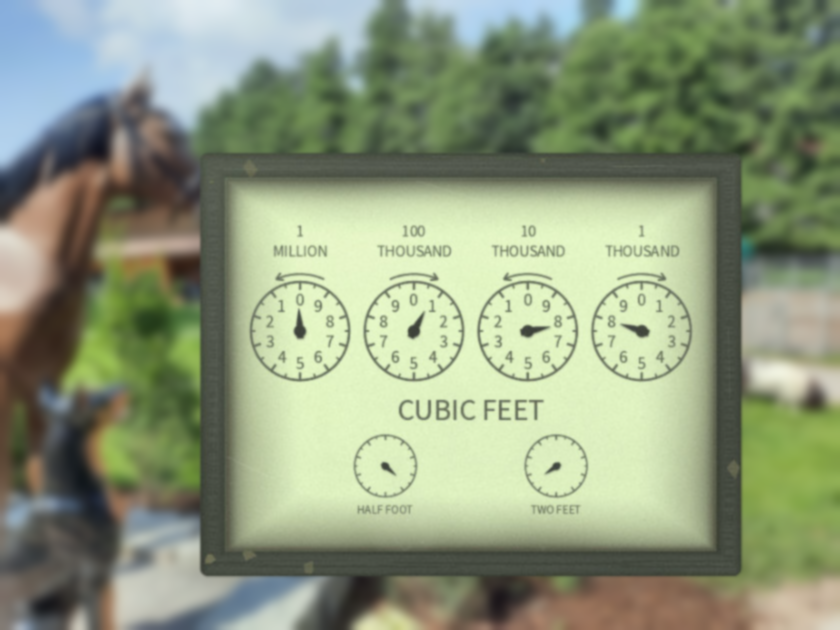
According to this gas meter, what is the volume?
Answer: 7800 ft³
